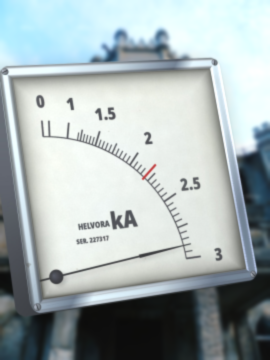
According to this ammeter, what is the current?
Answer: 2.9 kA
